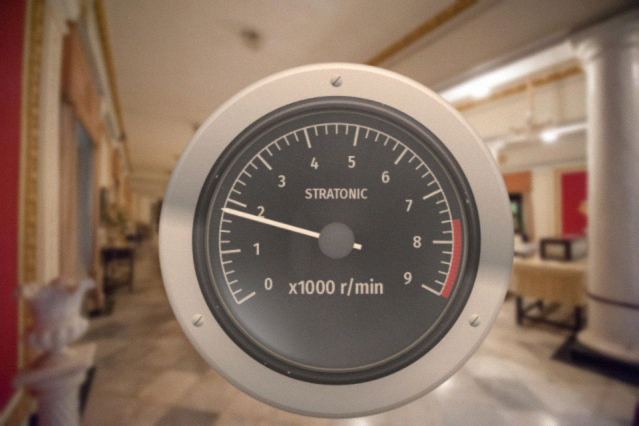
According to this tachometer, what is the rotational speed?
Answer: 1800 rpm
